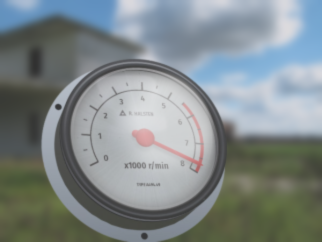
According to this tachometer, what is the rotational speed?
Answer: 7750 rpm
